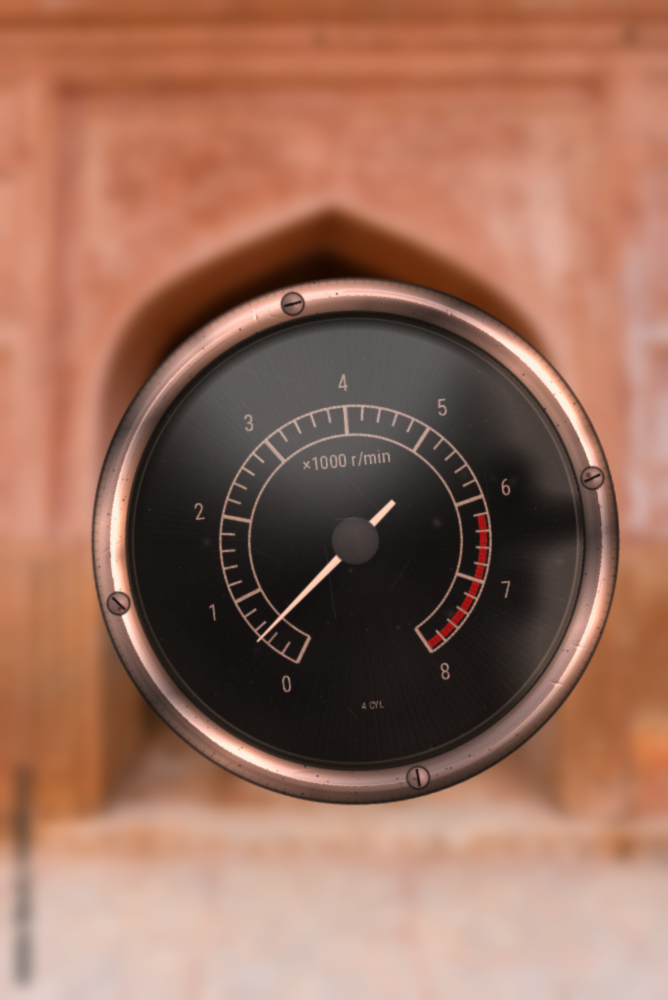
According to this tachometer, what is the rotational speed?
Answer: 500 rpm
